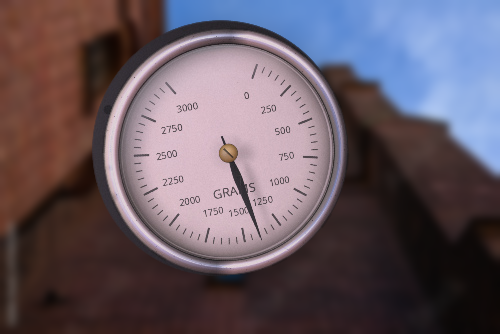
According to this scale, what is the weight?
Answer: 1400 g
